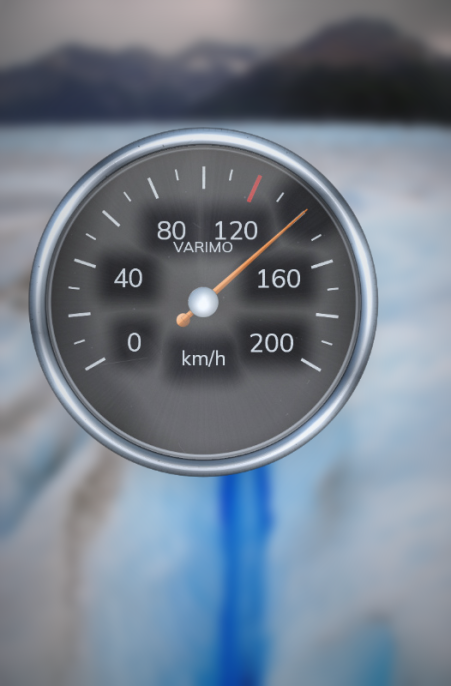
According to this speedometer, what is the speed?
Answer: 140 km/h
